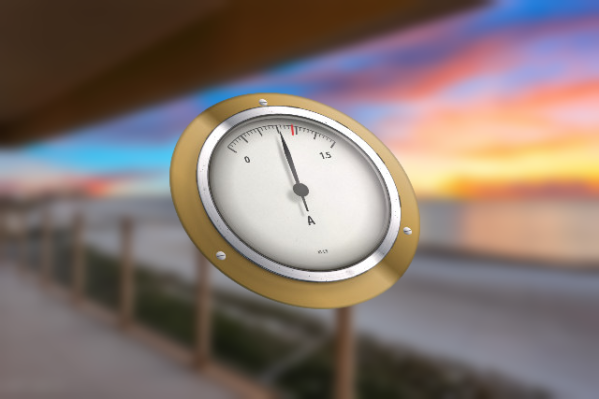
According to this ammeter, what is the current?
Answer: 0.75 A
